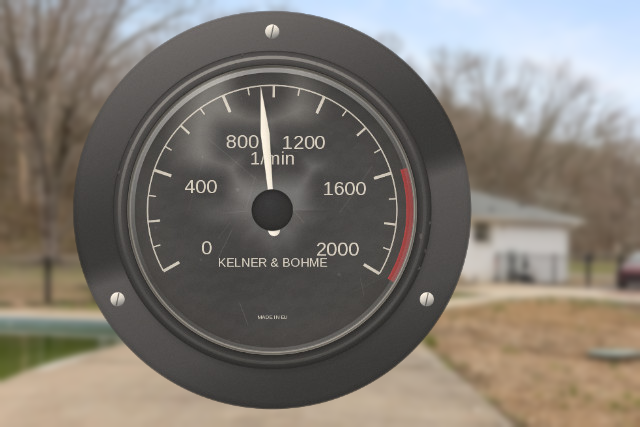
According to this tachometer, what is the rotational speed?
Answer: 950 rpm
